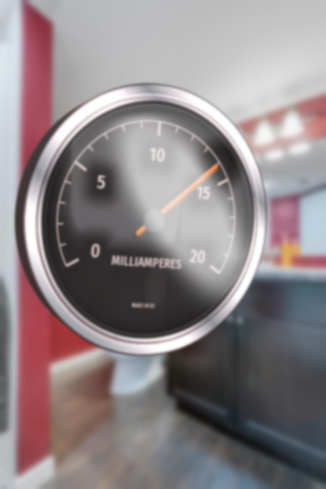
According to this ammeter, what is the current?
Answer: 14 mA
